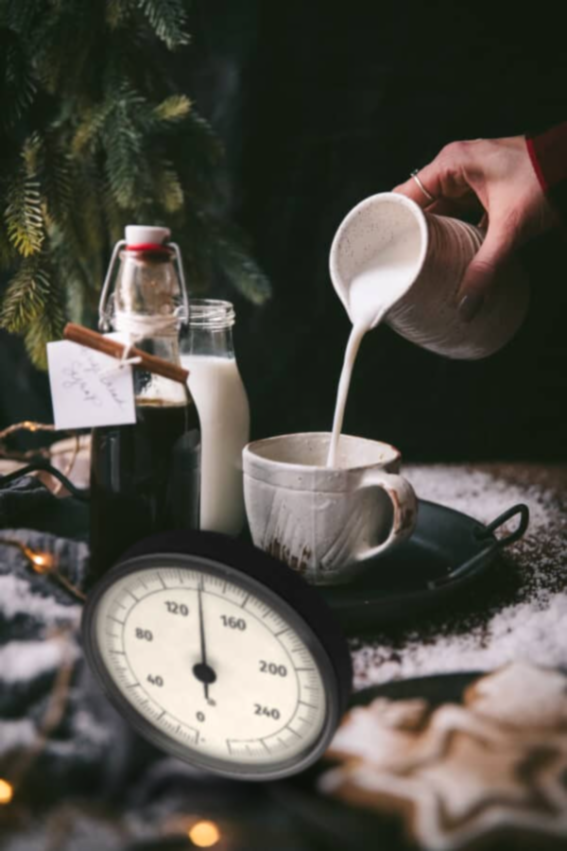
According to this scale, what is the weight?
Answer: 140 lb
